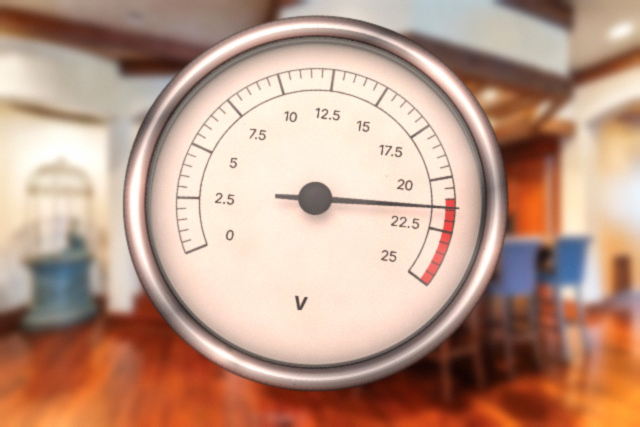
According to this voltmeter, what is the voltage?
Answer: 21.5 V
